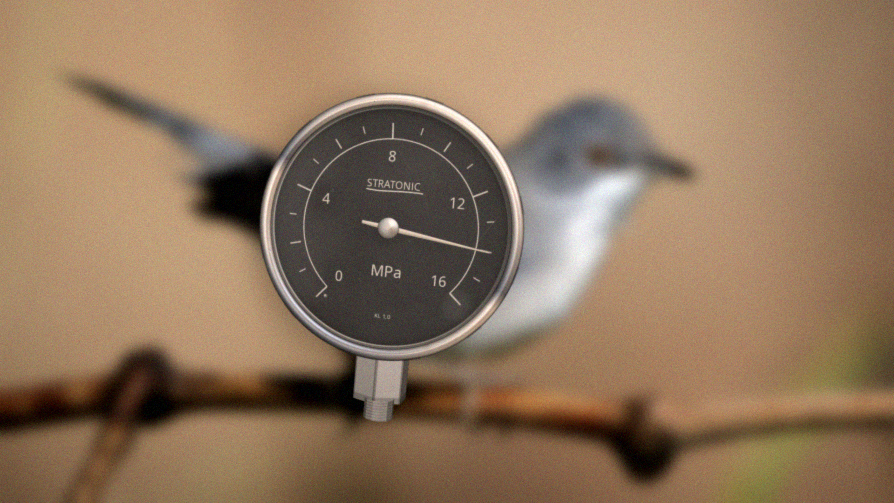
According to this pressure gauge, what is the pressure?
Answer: 14 MPa
